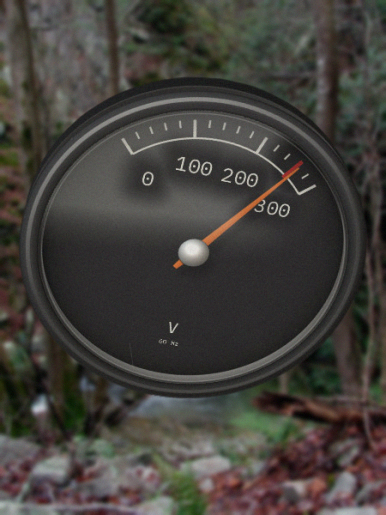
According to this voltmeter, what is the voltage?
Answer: 260 V
